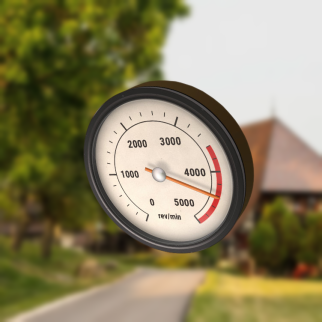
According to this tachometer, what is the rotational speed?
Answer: 4400 rpm
